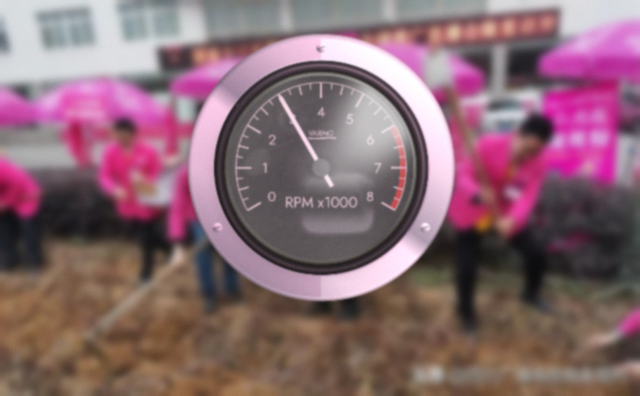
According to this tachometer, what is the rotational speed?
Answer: 3000 rpm
